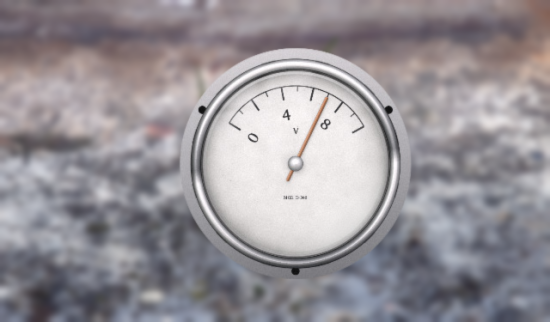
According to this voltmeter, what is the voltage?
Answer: 7 V
